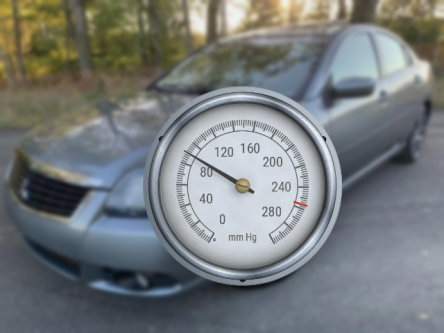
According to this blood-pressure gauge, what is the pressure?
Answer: 90 mmHg
